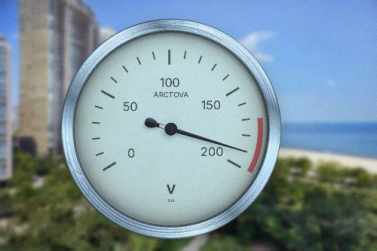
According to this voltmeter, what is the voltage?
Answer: 190 V
